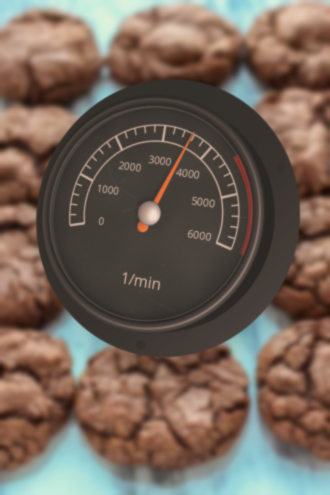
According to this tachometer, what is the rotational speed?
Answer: 3600 rpm
